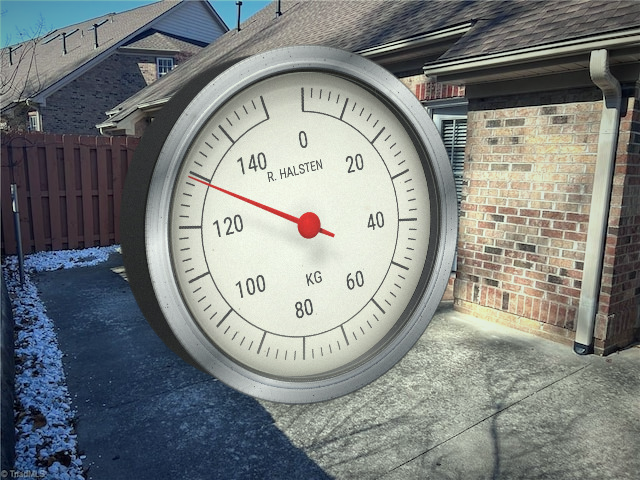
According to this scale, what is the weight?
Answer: 129 kg
